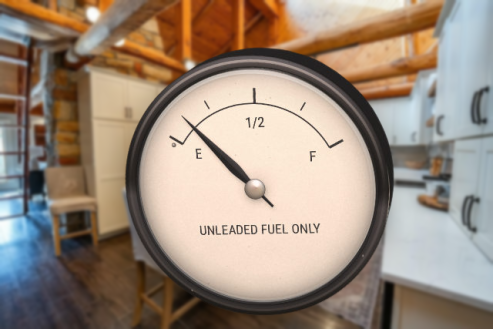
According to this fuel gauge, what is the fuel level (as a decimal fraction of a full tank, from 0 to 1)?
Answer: 0.125
